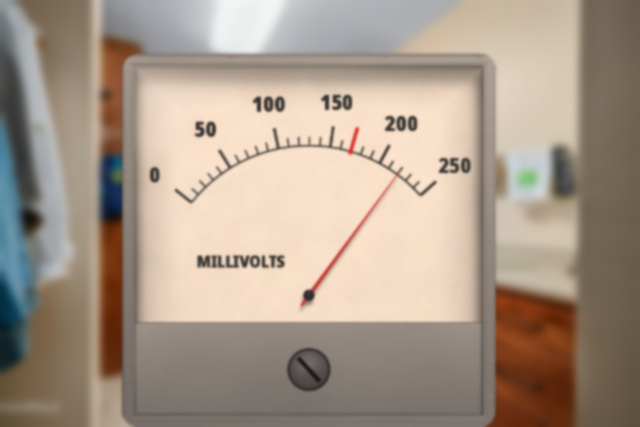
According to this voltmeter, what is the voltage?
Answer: 220 mV
